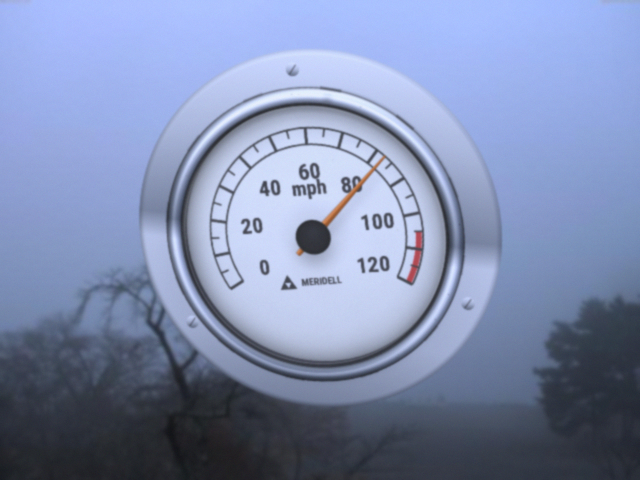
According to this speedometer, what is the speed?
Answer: 82.5 mph
